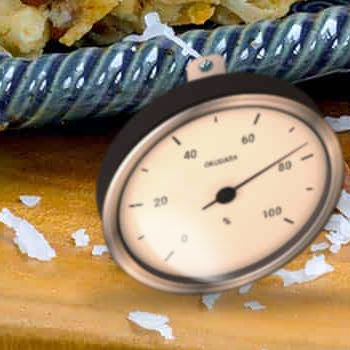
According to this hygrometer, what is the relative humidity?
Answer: 75 %
